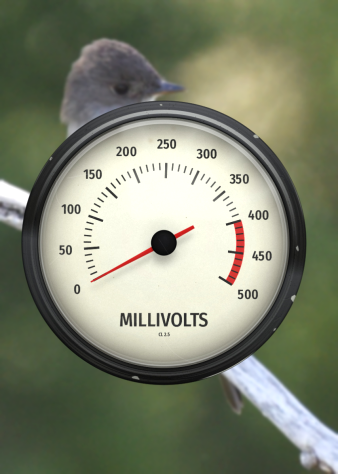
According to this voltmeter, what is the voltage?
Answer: 0 mV
